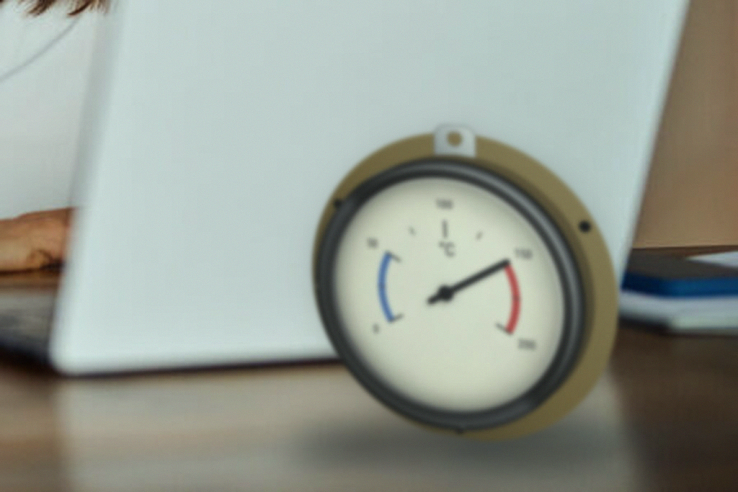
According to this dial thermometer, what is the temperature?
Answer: 150 °C
